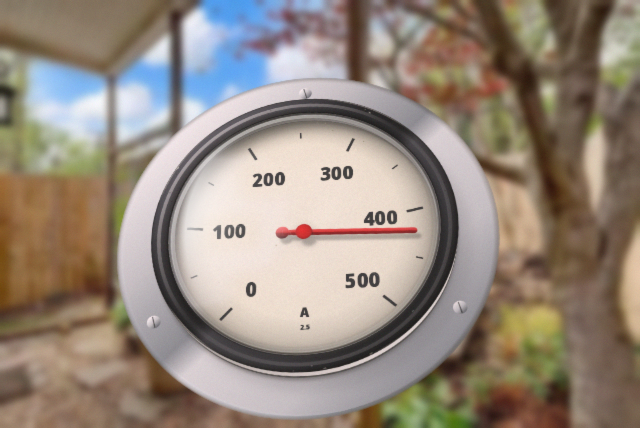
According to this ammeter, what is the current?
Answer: 425 A
